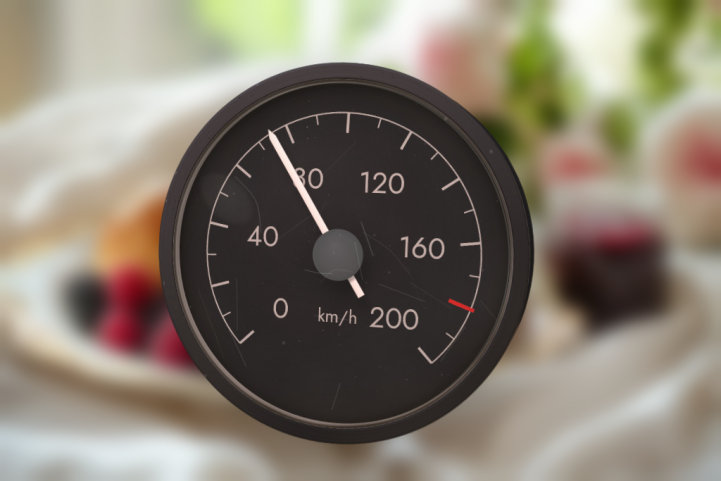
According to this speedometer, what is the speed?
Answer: 75 km/h
